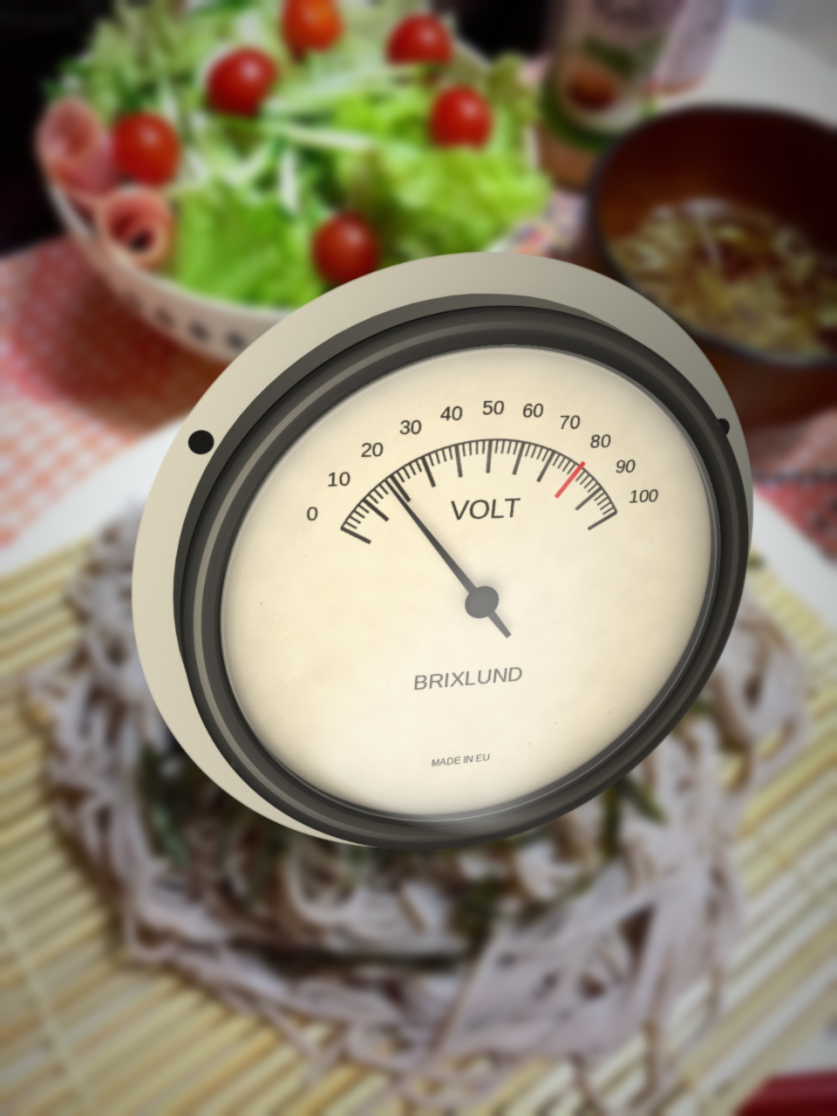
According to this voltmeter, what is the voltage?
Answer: 18 V
